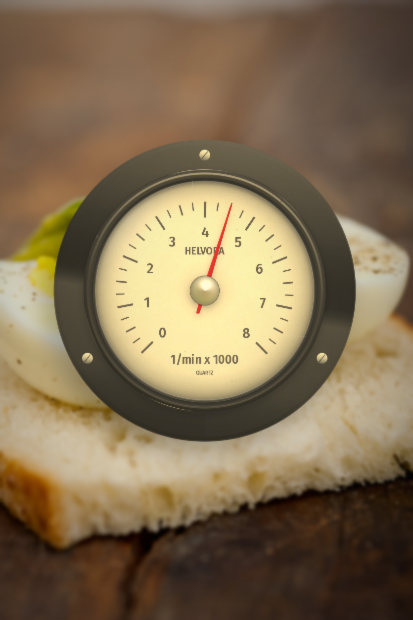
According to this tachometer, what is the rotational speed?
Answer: 4500 rpm
